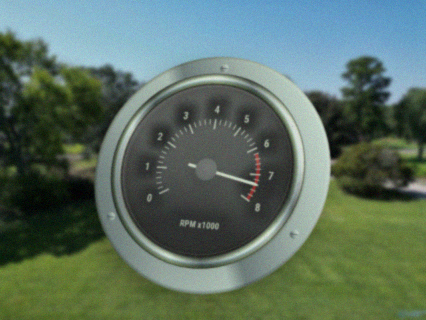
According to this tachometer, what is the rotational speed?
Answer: 7400 rpm
